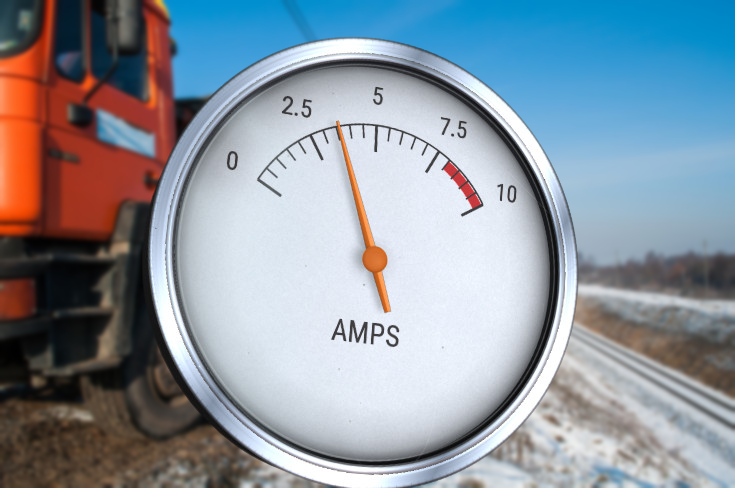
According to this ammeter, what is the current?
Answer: 3.5 A
